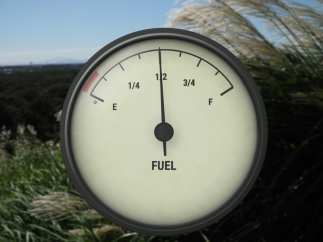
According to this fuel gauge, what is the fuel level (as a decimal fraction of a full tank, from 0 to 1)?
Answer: 0.5
